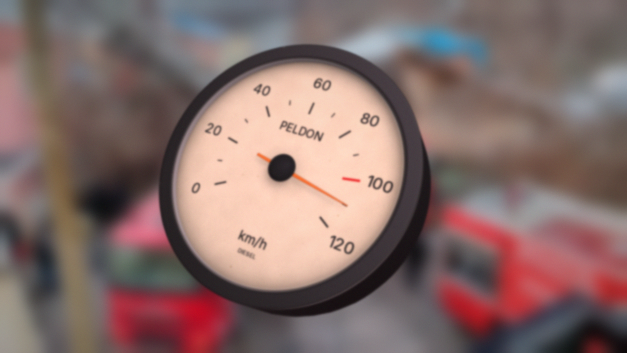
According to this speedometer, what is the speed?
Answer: 110 km/h
